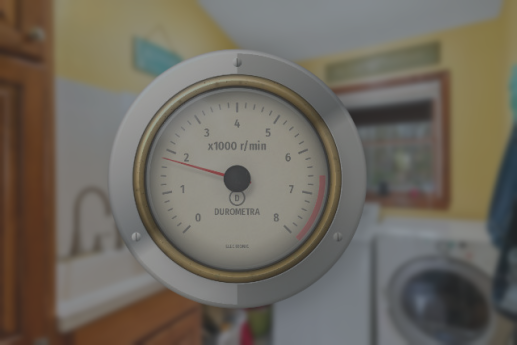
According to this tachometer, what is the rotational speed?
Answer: 1800 rpm
